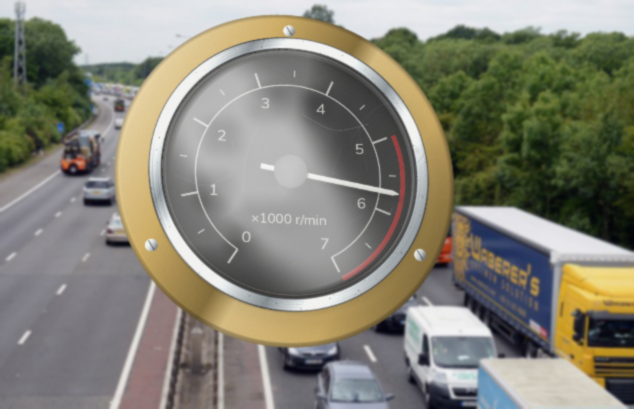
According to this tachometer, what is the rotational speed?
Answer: 5750 rpm
